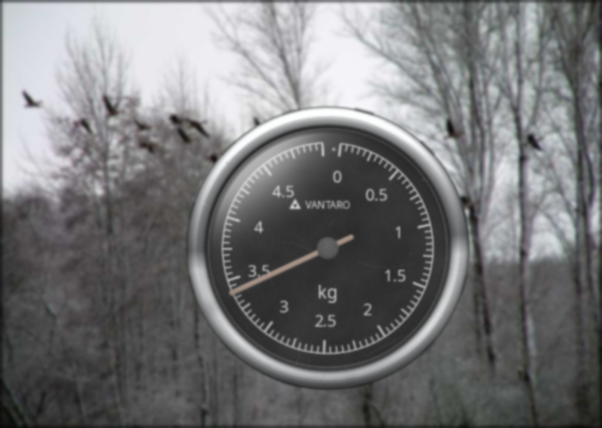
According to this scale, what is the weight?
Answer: 3.4 kg
